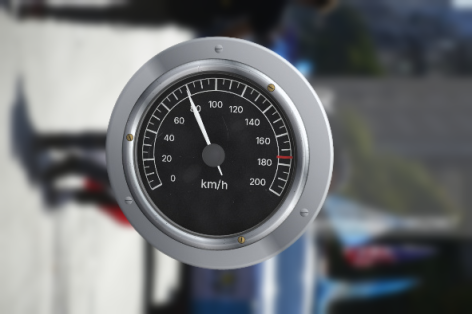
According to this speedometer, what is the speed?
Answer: 80 km/h
